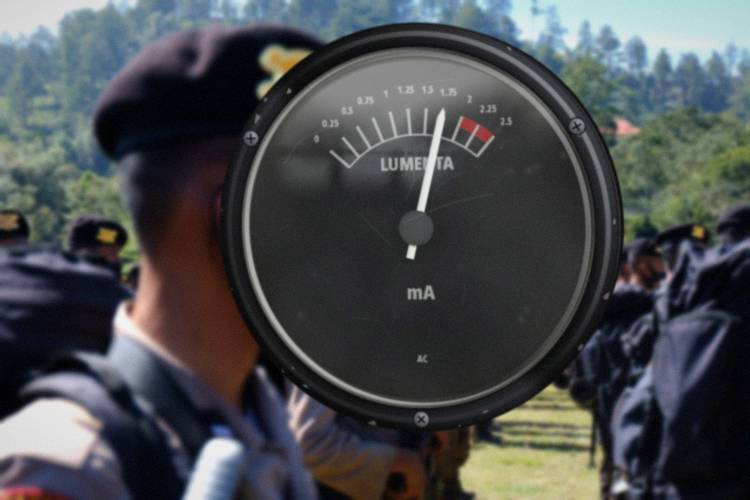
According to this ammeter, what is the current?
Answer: 1.75 mA
